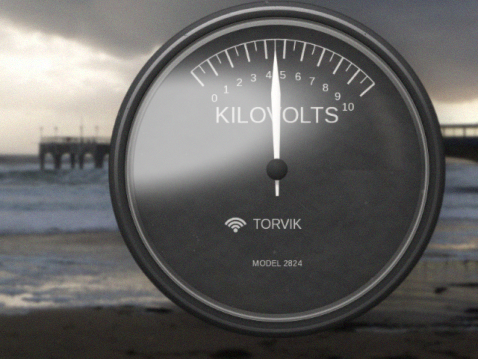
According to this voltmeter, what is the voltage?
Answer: 4.5 kV
